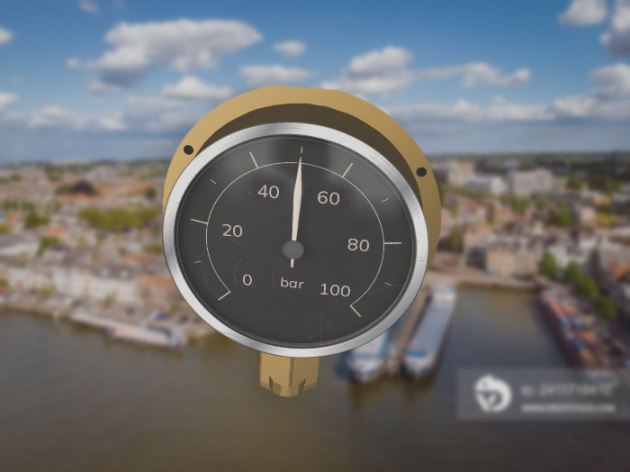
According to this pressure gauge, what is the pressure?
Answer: 50 bar
